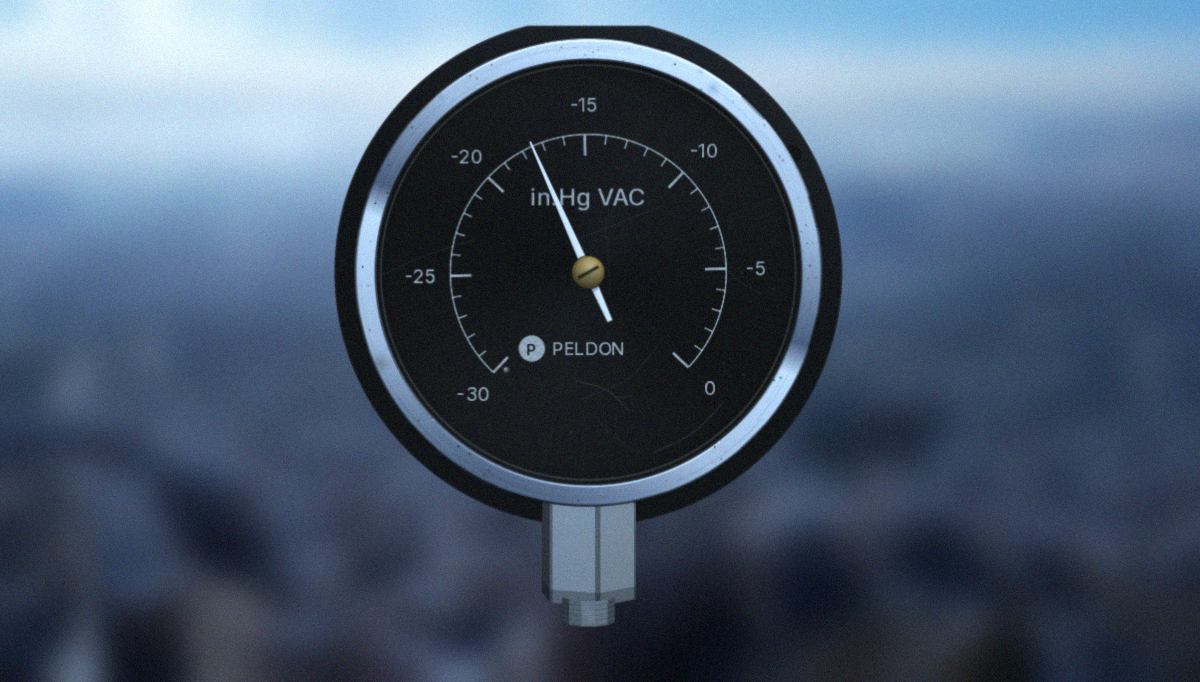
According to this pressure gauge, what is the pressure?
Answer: -17.5 inHg
